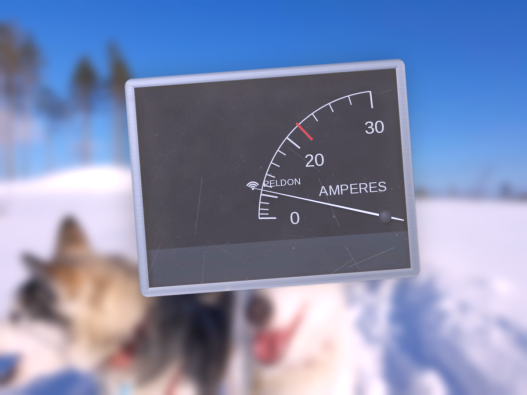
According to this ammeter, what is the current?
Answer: 11 A
